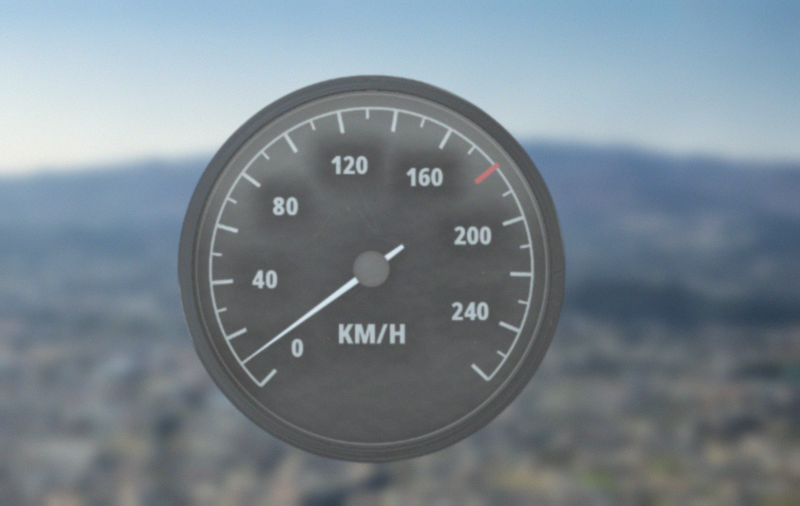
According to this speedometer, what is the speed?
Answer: 10 km/h
